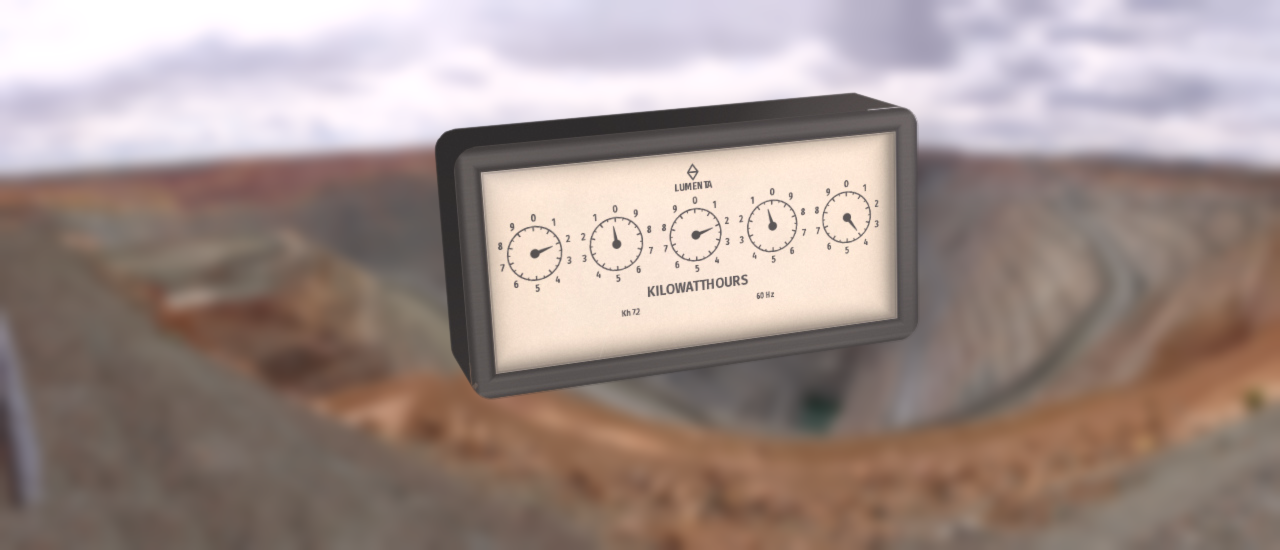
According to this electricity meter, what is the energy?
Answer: 20204 kWh
